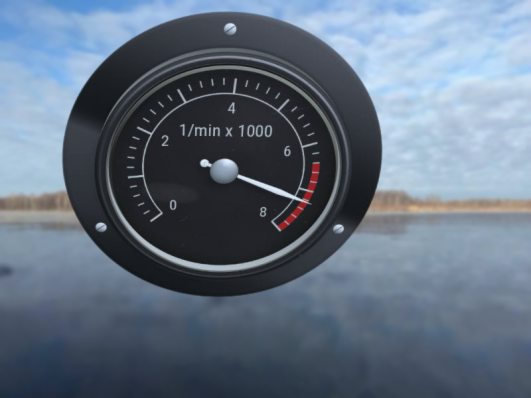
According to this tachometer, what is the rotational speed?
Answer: 7200 rpm
